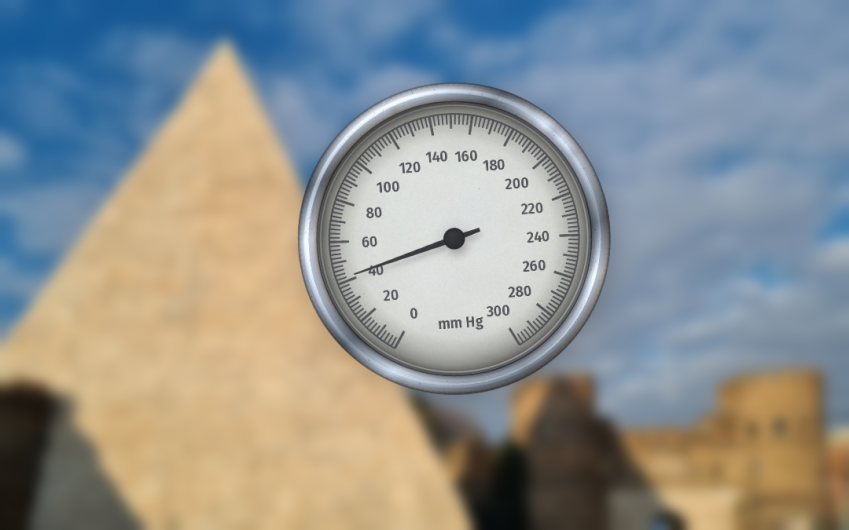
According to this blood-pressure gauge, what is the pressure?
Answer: 42 mmHg
